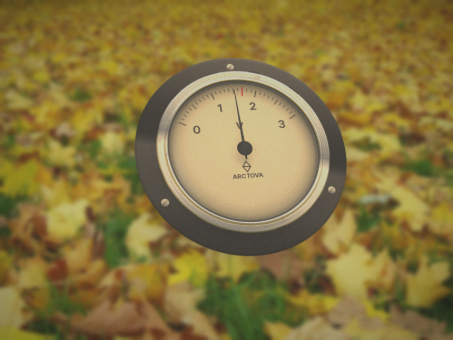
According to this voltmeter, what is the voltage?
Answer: 1.5 V
